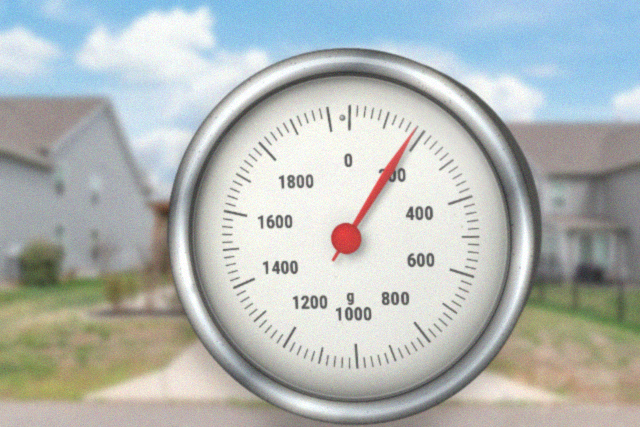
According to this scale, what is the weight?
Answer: 180 g
